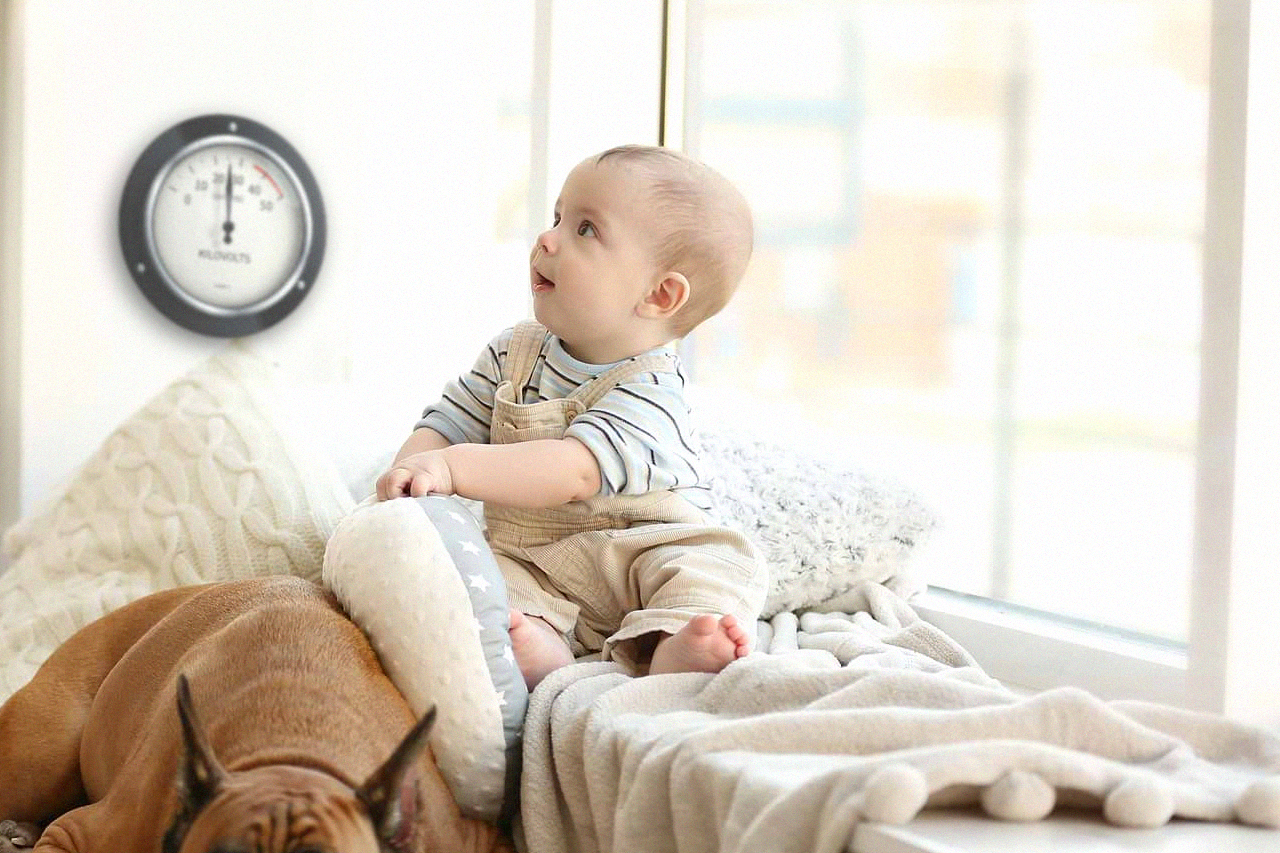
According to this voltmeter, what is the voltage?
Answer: 25 kV
